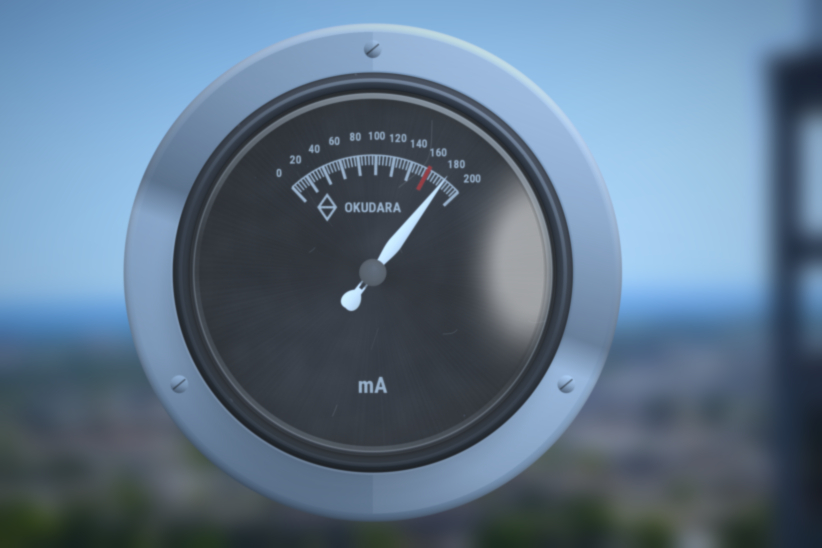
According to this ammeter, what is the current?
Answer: 180 mA
